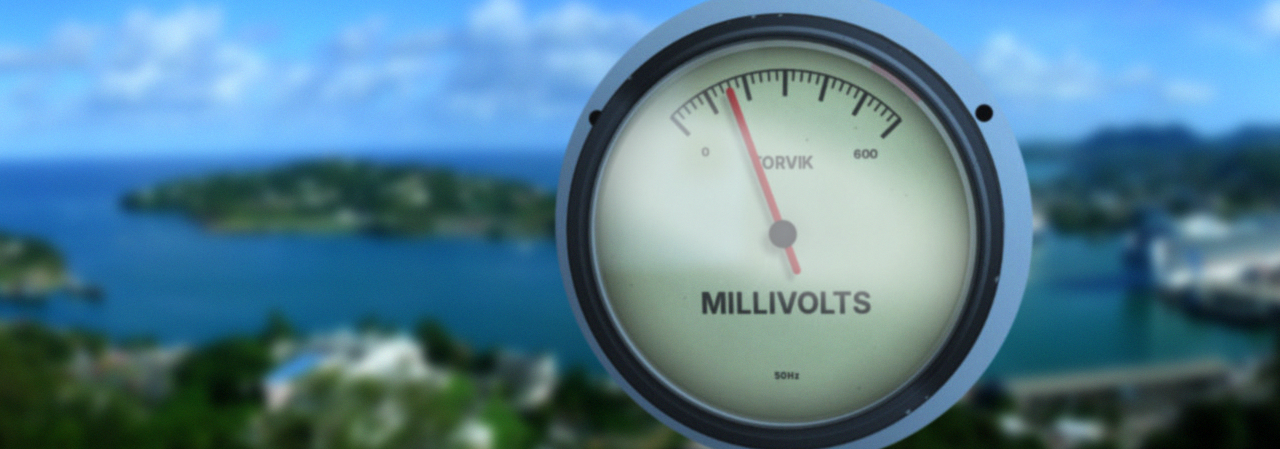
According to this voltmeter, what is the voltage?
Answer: 160 mV
